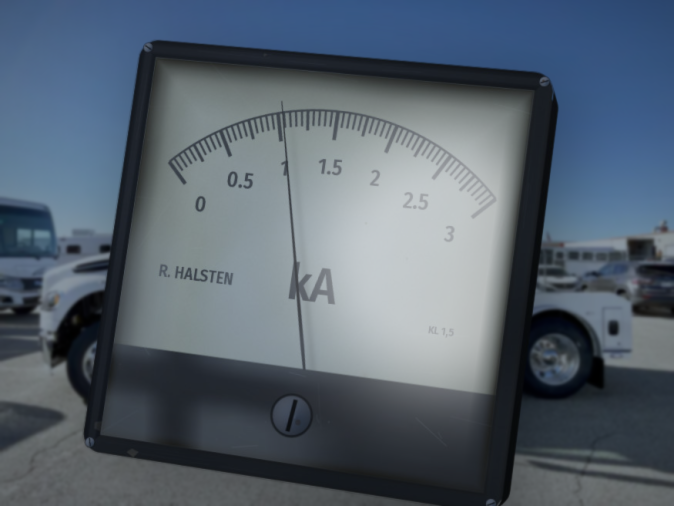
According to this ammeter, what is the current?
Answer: 1.05 kA
